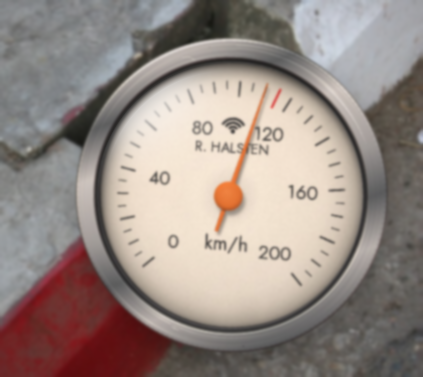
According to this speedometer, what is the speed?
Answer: 110 km/h
